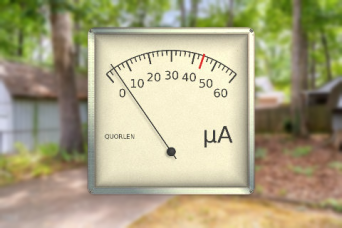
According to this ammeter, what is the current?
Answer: 4 µA
